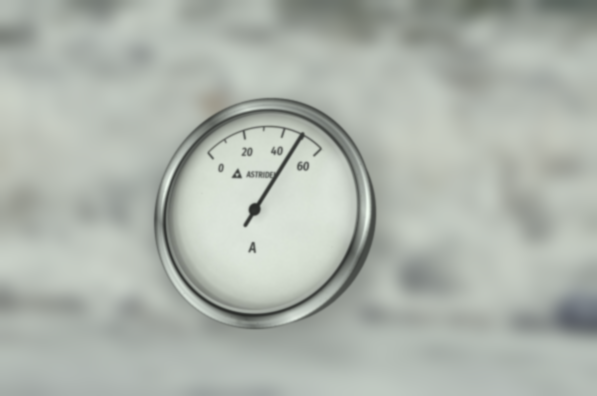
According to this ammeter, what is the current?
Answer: 50 A
